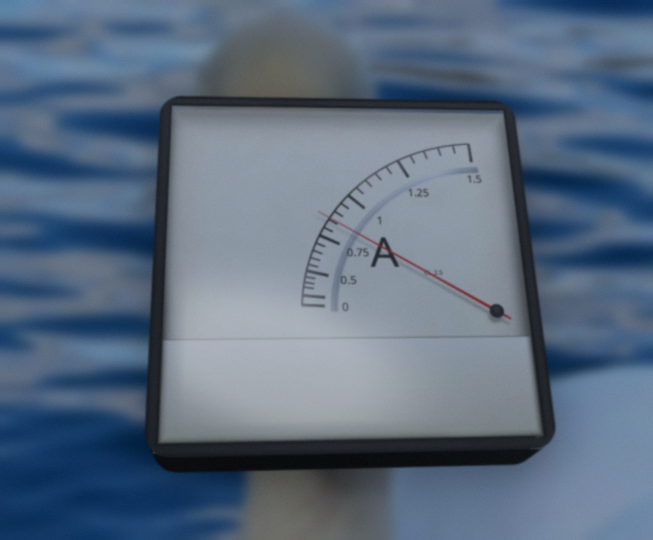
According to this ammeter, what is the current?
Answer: 0.85 A
